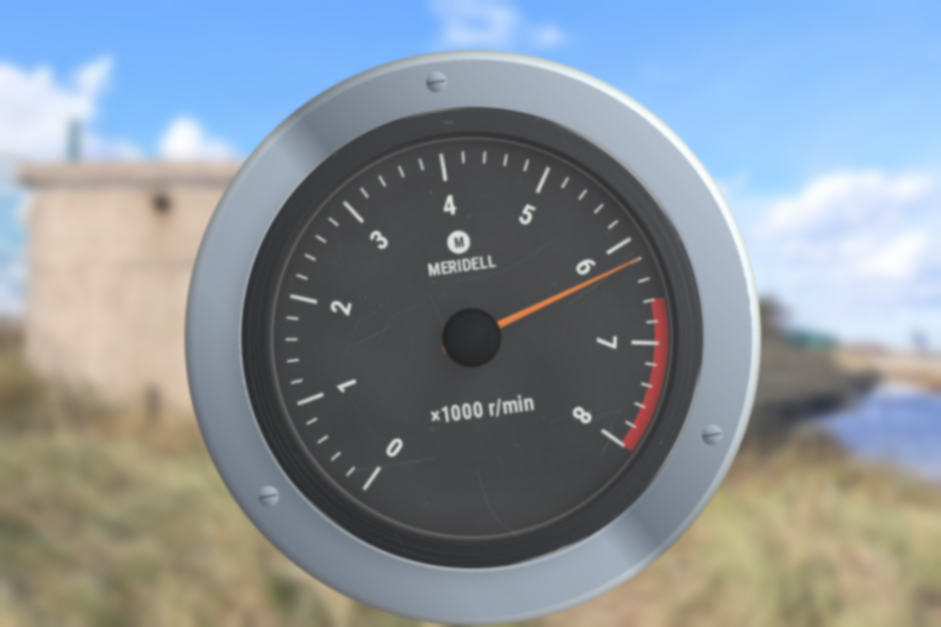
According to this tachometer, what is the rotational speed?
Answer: 6200 rpm
